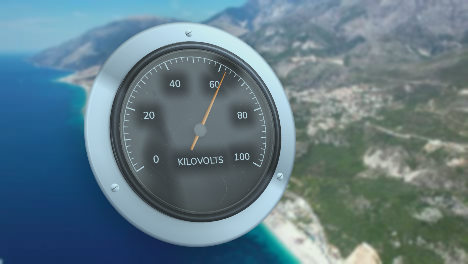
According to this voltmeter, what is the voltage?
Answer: 62 kV
